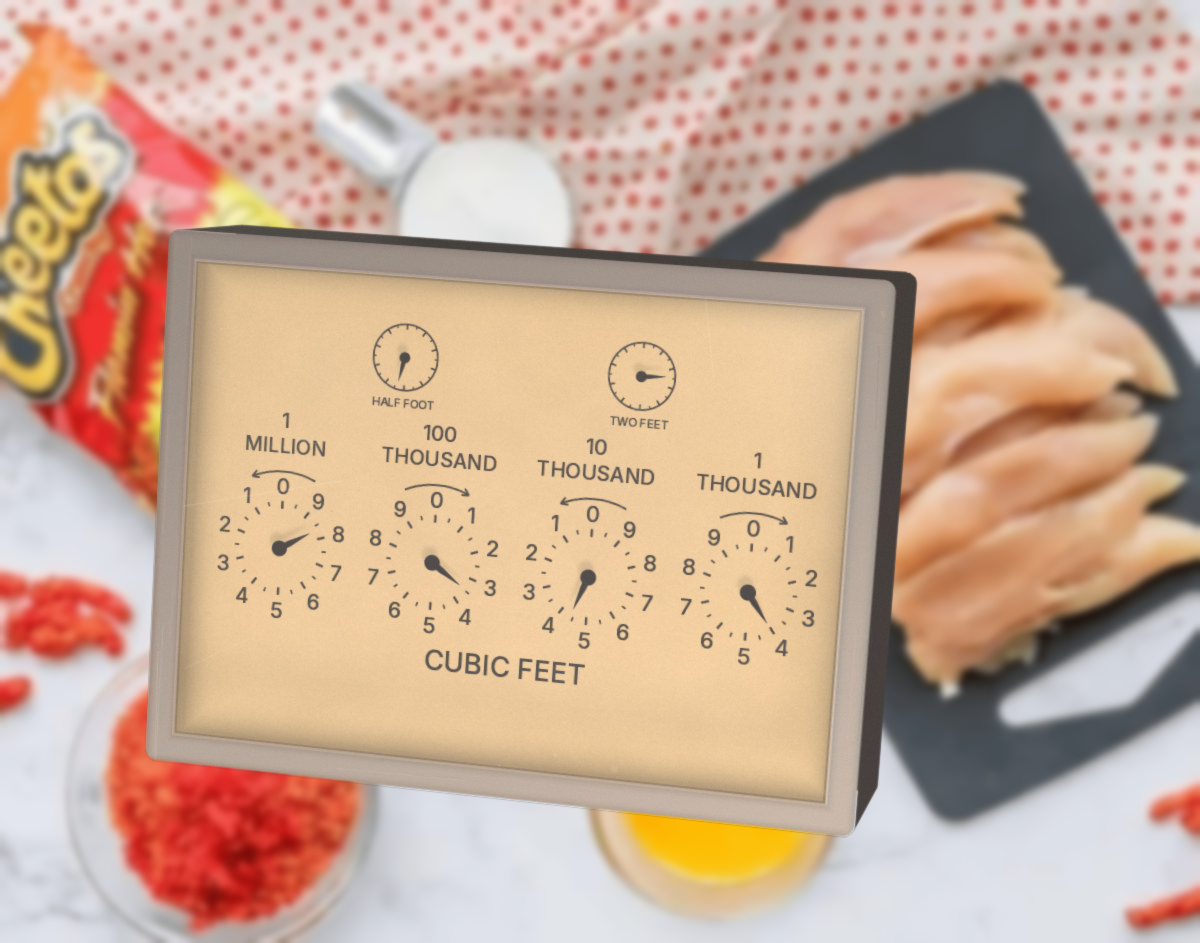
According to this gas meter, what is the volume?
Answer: 834400 ft³
